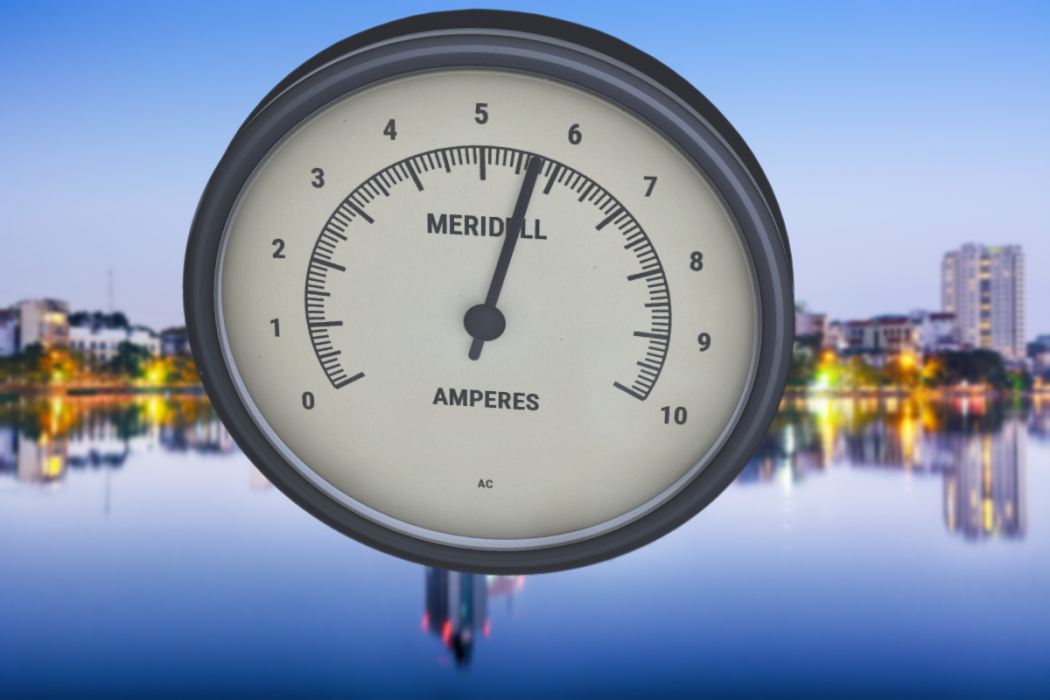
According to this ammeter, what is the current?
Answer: 5.7 A
